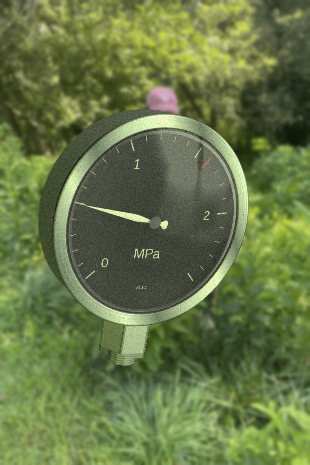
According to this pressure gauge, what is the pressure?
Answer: 0.5 MPa
